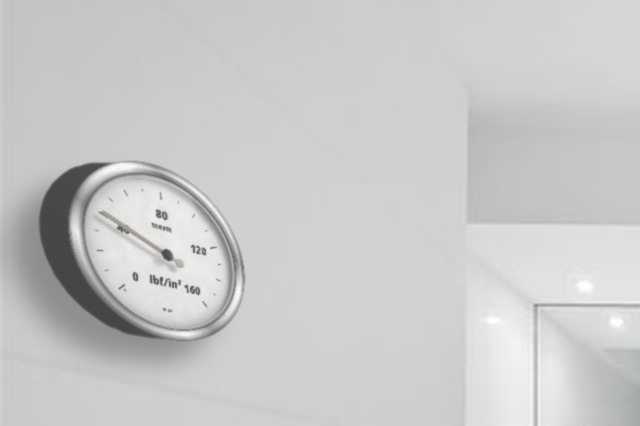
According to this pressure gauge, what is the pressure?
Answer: 40 psi
